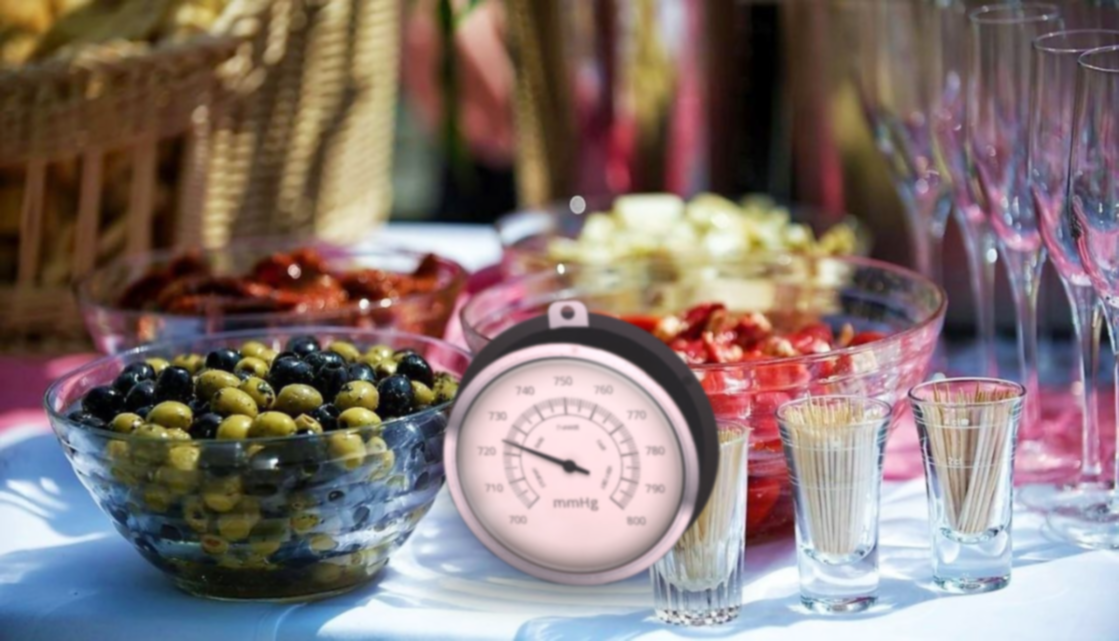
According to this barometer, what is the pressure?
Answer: 725 mmHg
